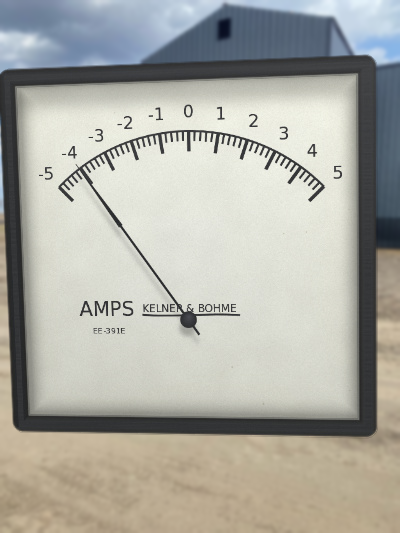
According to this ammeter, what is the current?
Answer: -4 A
